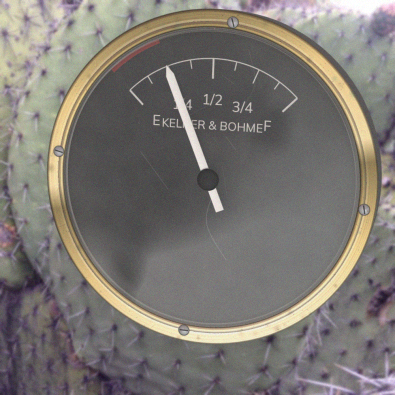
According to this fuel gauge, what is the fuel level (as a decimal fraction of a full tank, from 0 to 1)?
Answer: 0.25
